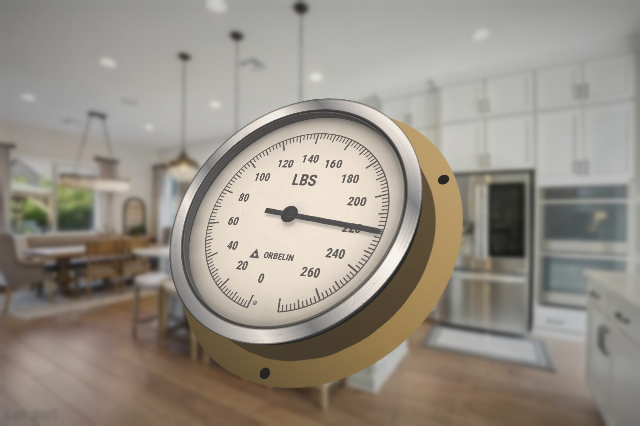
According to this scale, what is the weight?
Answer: 220 lb
